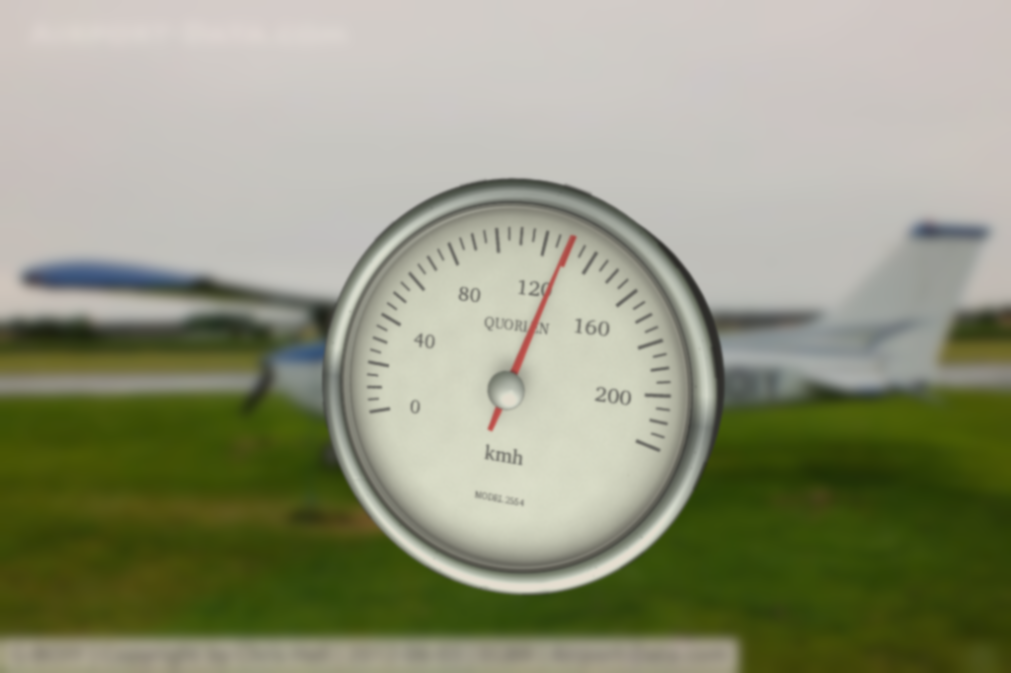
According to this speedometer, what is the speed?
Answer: 130 km/h
